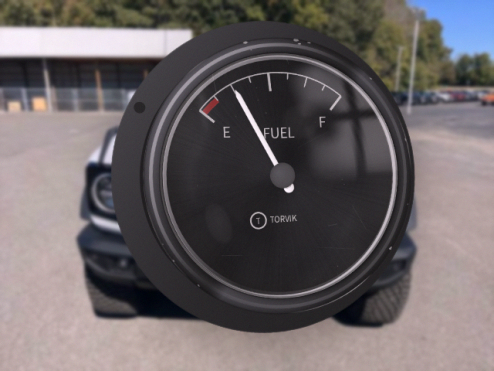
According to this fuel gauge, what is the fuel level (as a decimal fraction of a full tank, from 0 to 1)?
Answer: 0.25
